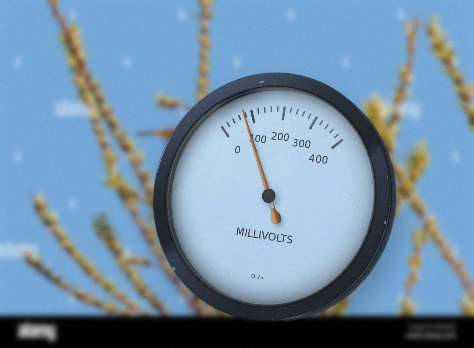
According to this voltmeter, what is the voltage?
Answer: 80 mV
